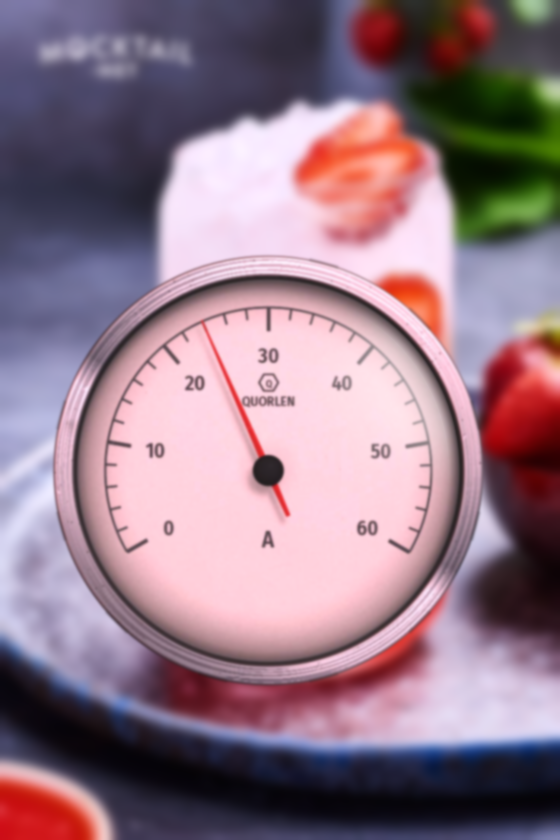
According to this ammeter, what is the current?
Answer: 24 A
